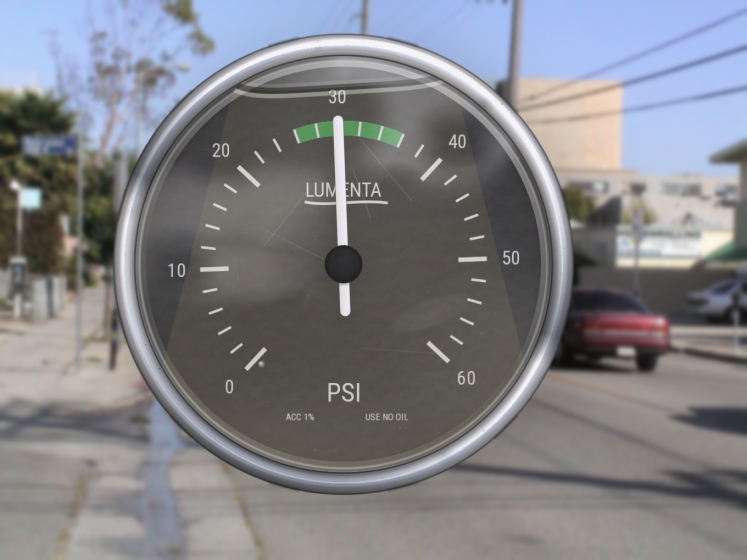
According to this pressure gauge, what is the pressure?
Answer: 30 psi
